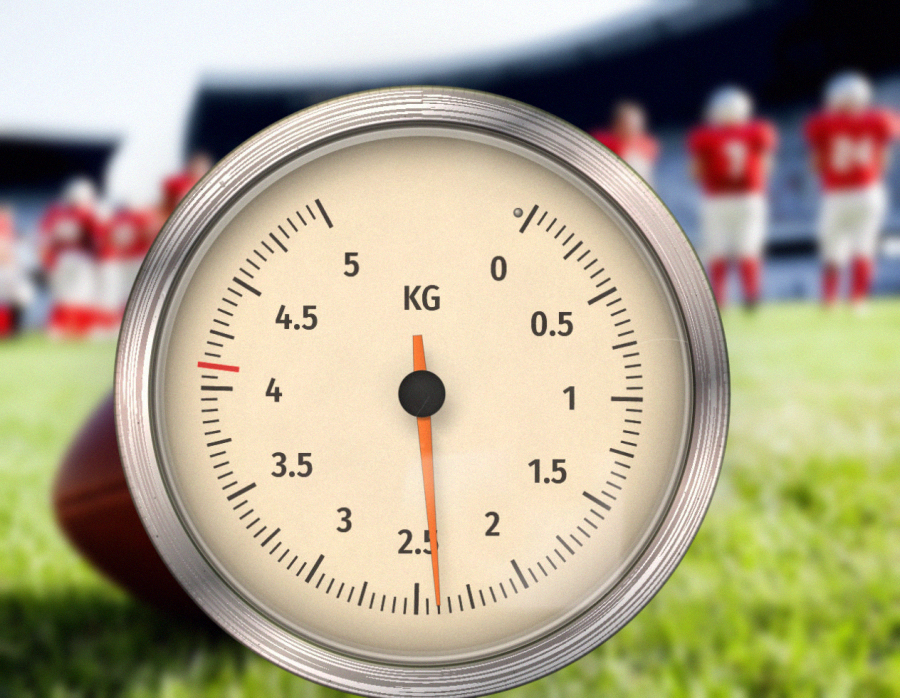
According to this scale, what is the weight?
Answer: 2.4 kg
